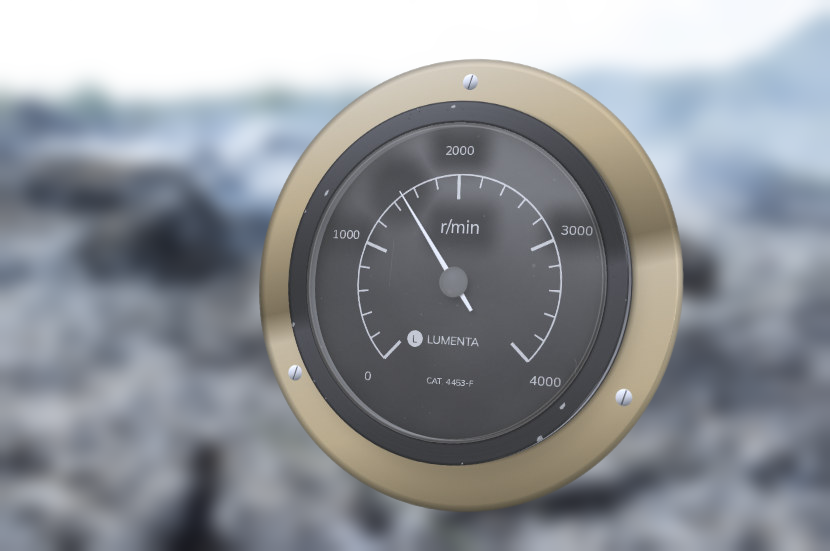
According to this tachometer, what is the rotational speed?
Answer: 1500 rpm
